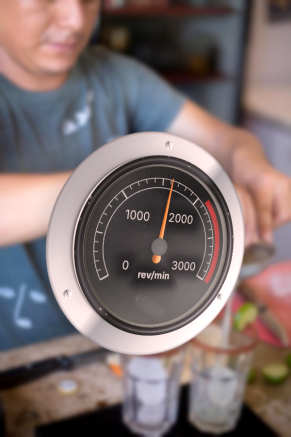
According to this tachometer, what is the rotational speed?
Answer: 1600 rpm
